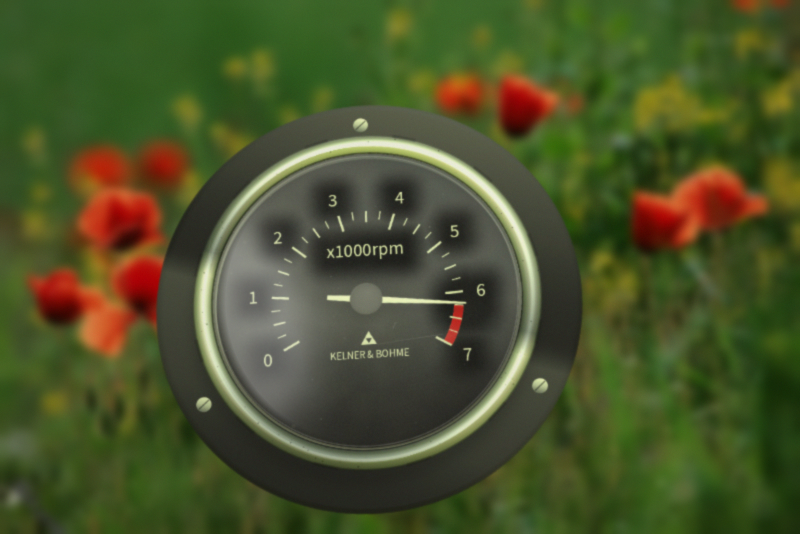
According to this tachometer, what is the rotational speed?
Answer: 6250 rpm
